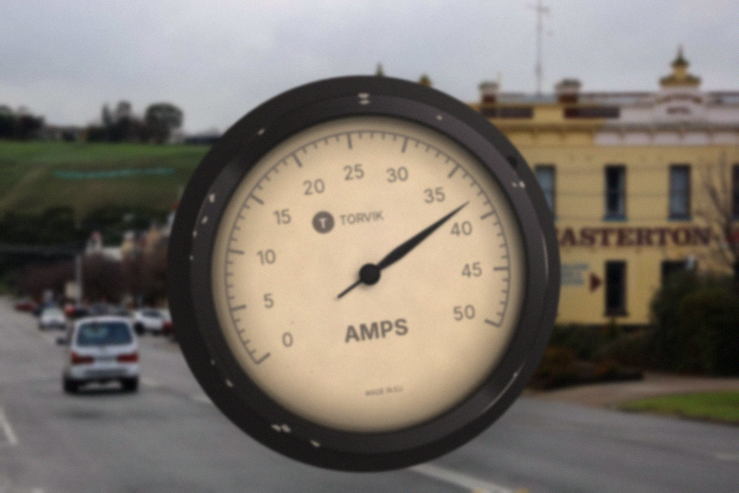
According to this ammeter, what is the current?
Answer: 38 A
